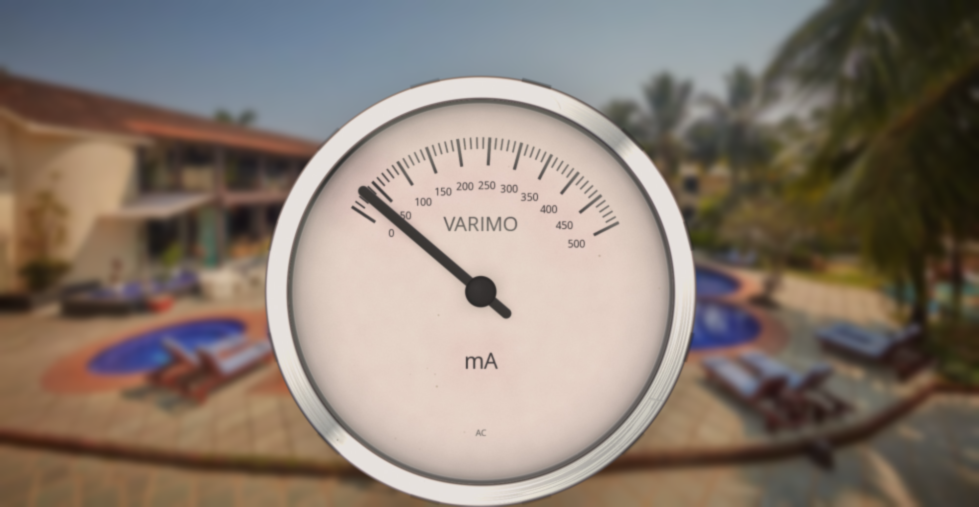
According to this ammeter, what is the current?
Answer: 30 mA
